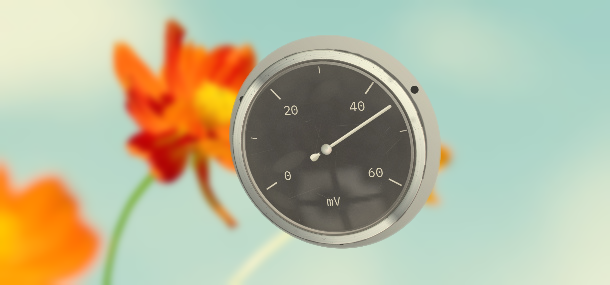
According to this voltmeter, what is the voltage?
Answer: 45 mV
